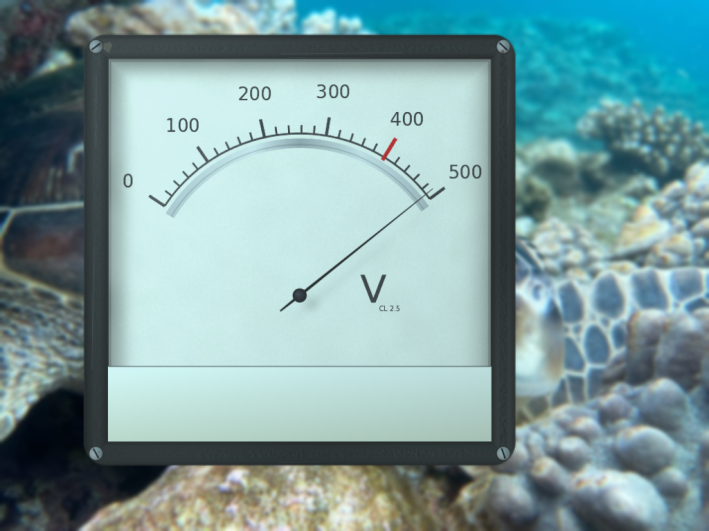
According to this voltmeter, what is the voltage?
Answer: 490 V
